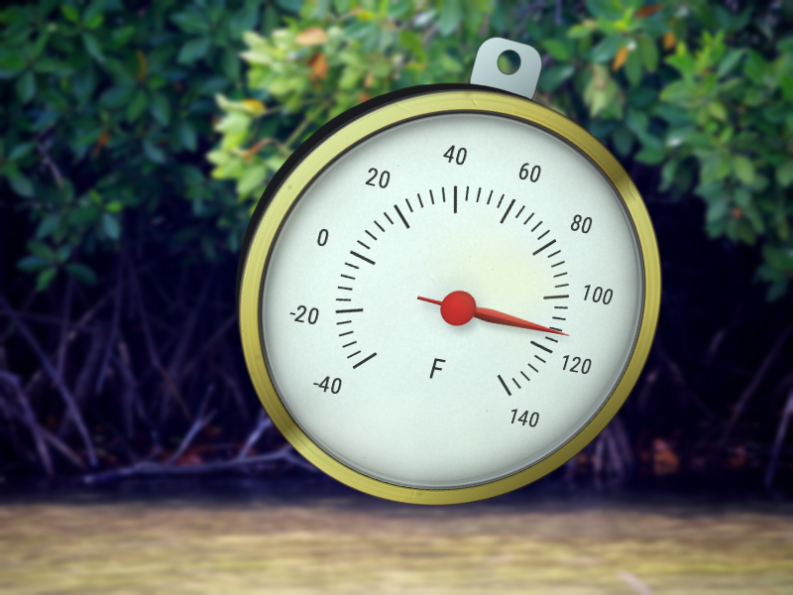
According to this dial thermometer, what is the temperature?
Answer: 112 °F
